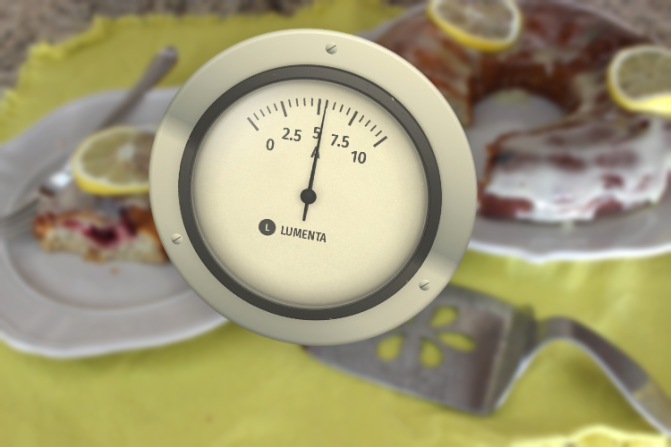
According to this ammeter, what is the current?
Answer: 5.5 A
